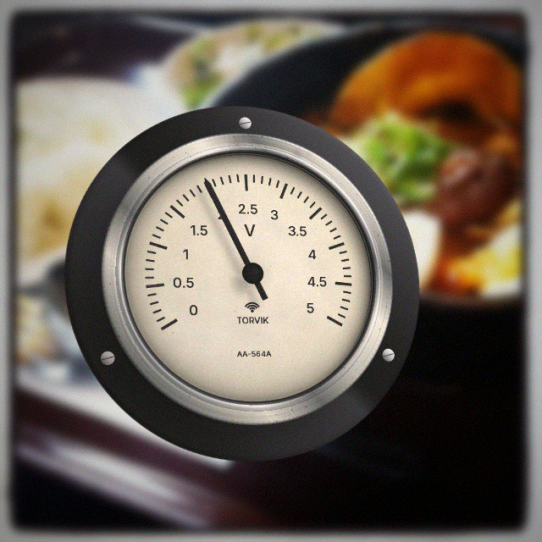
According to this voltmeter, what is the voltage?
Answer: 2 V
